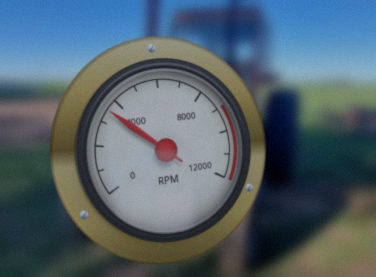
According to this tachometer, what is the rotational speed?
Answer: 3500 rpm
